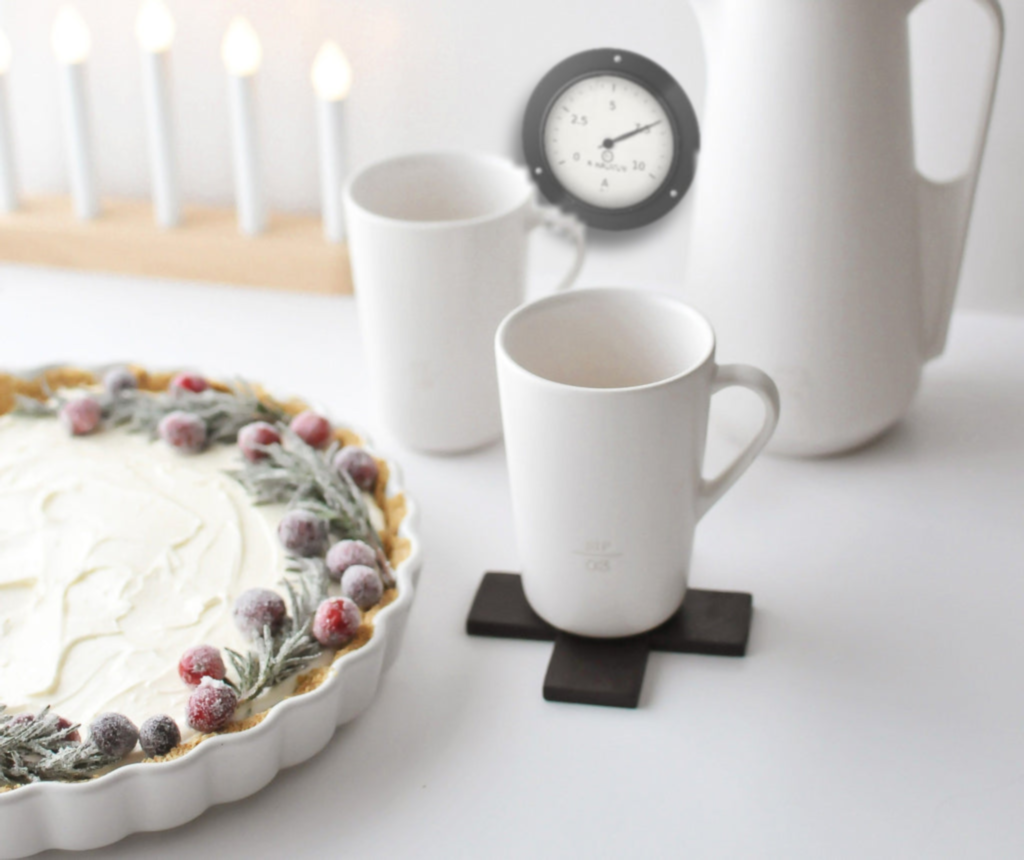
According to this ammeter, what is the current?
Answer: 7.5 A
